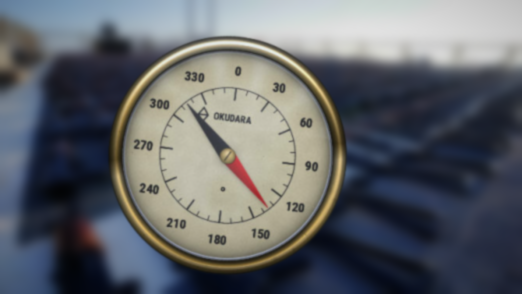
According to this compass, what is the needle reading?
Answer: 135 °
